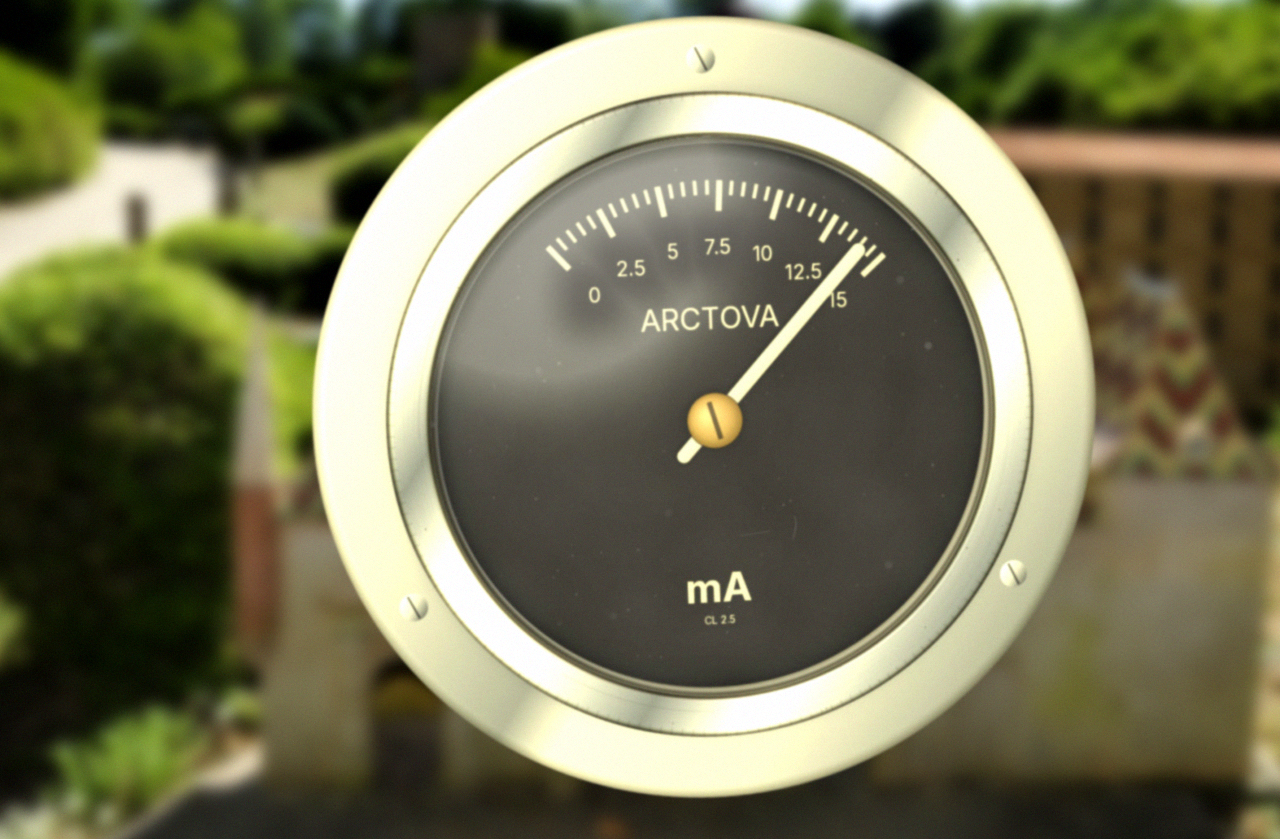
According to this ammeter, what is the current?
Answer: 14 mA
